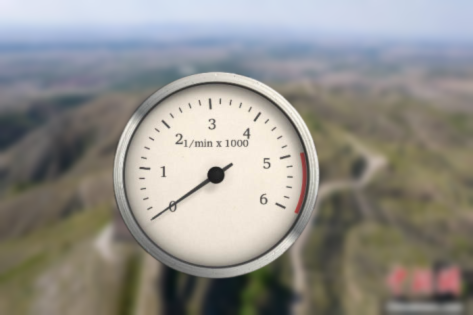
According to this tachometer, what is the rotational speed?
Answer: 0 rpm
